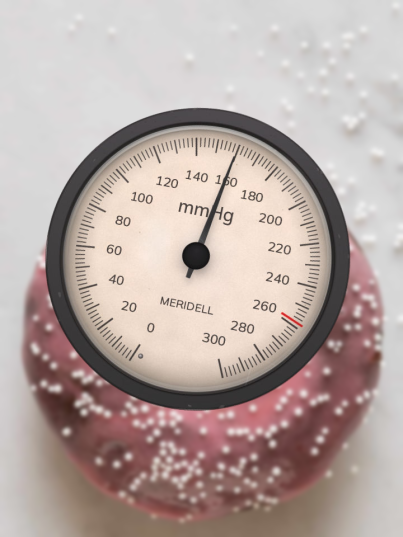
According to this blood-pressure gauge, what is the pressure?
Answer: 160 mmHg
